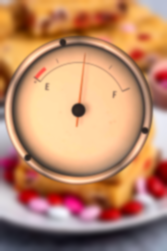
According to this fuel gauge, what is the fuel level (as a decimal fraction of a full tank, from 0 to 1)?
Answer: 0.5
